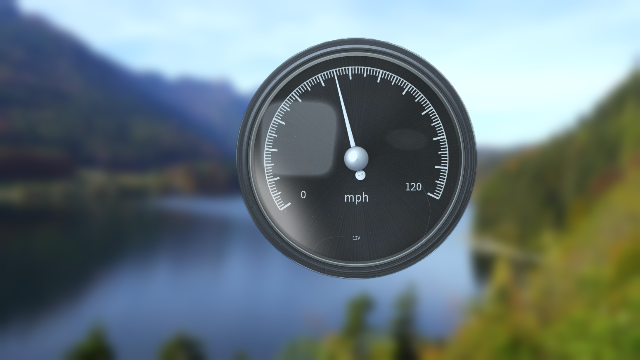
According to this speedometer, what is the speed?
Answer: 55 mph
